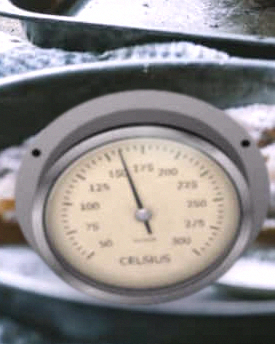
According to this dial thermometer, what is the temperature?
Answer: 160 °C
